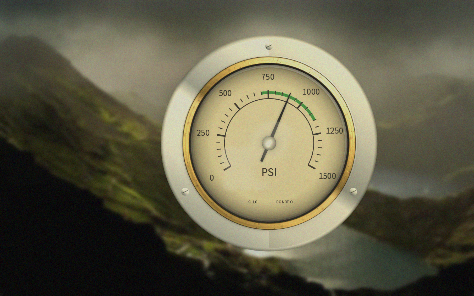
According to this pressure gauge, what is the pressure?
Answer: 900 psi
